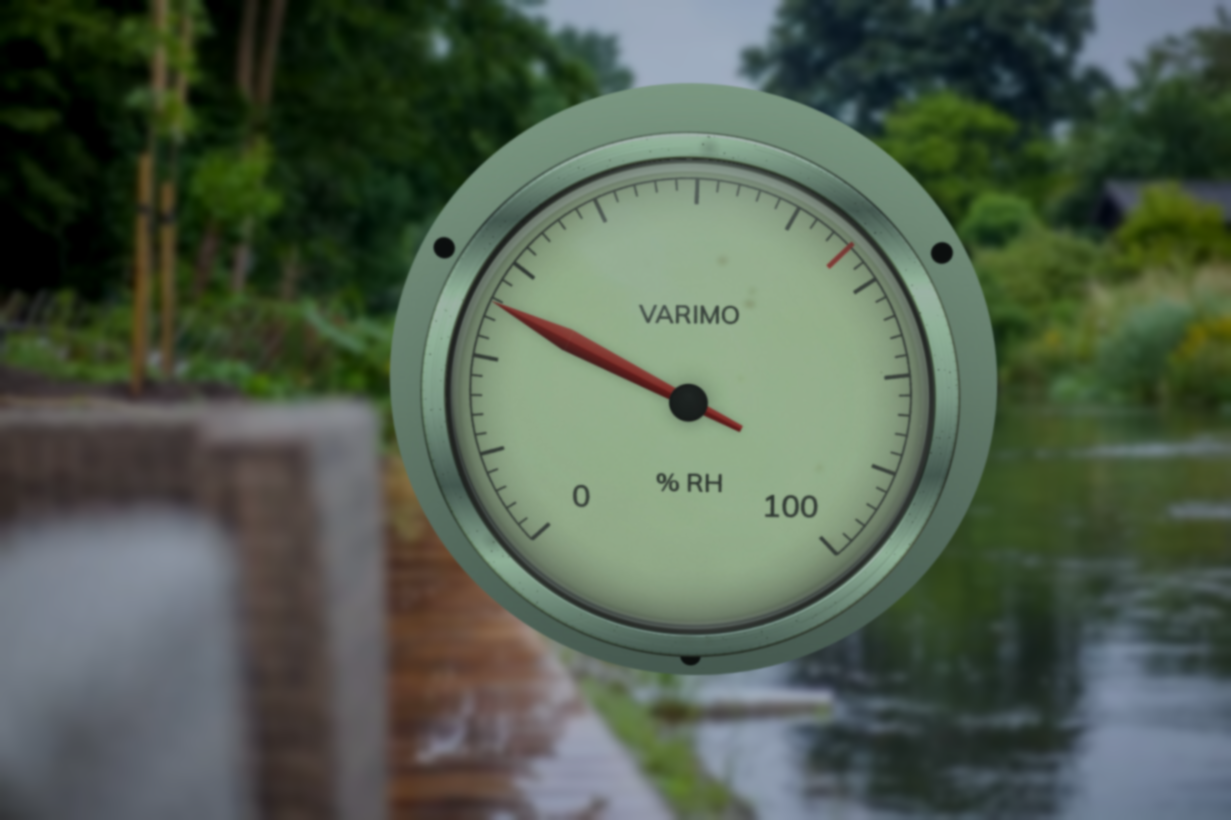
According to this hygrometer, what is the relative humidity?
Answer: 26 %
